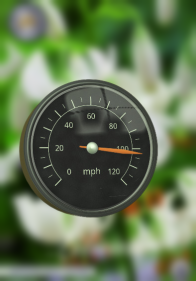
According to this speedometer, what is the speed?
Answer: 102.5 mph
